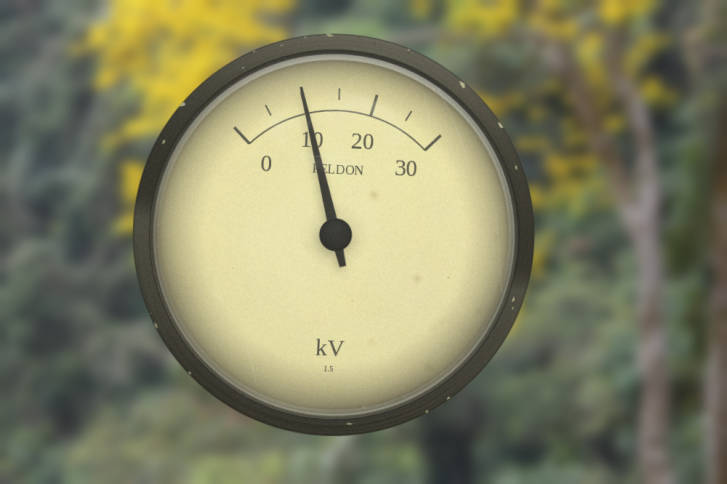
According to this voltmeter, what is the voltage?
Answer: 10 kV
